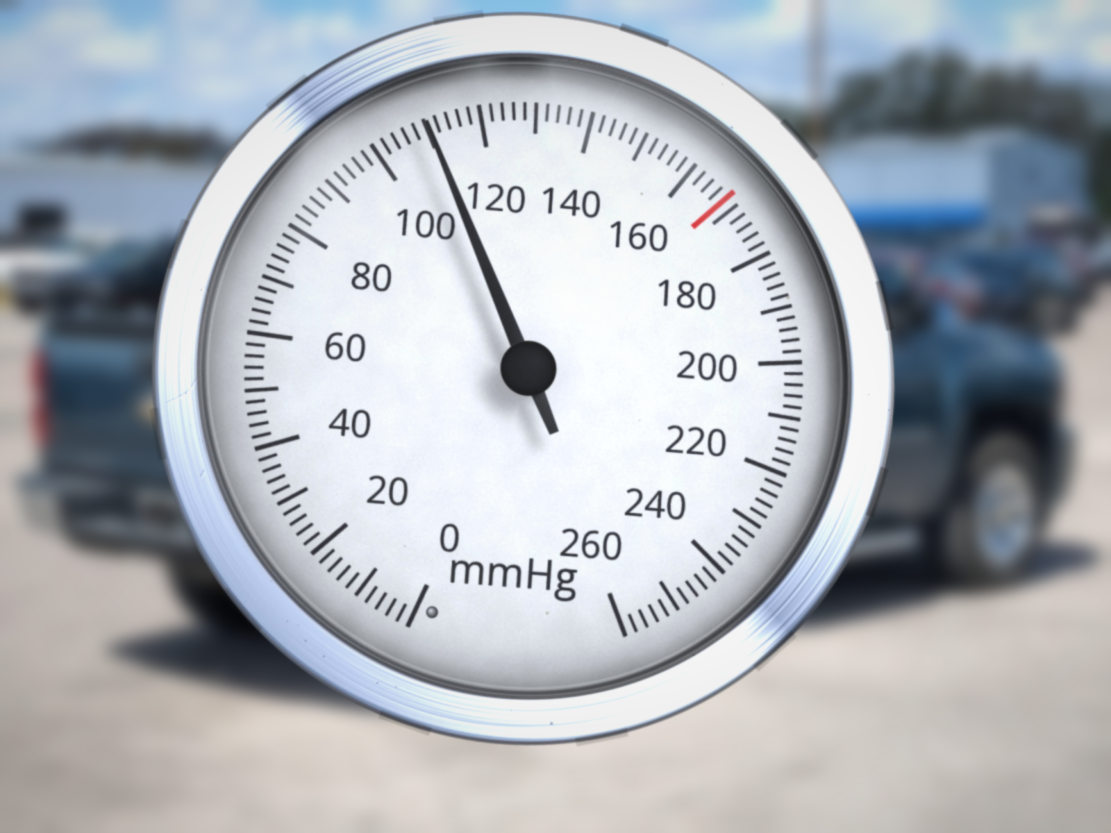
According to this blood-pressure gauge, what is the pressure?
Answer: 110 mmHg
